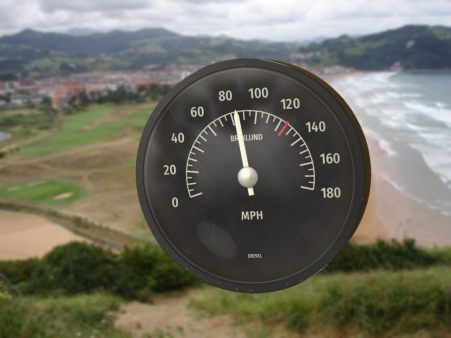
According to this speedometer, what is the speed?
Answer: 85 mph
